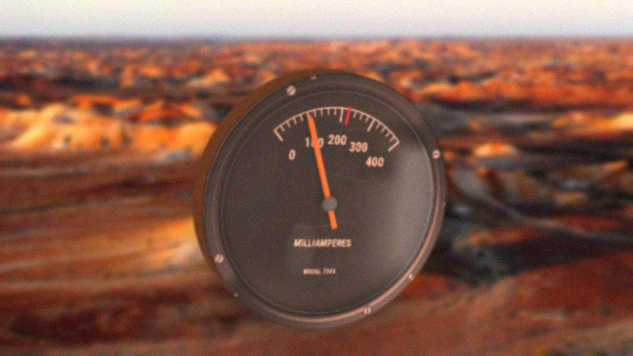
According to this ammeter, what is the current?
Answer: 100 mA
